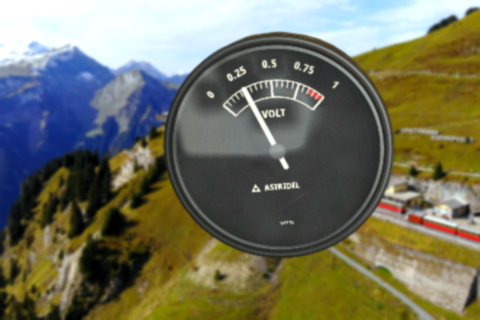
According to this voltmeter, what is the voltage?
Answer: 0.25 V
